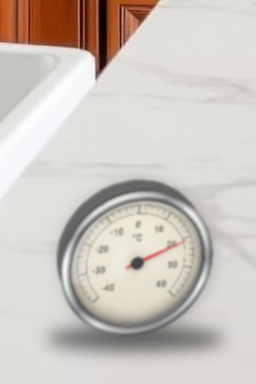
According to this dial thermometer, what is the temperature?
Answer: 20 °C
